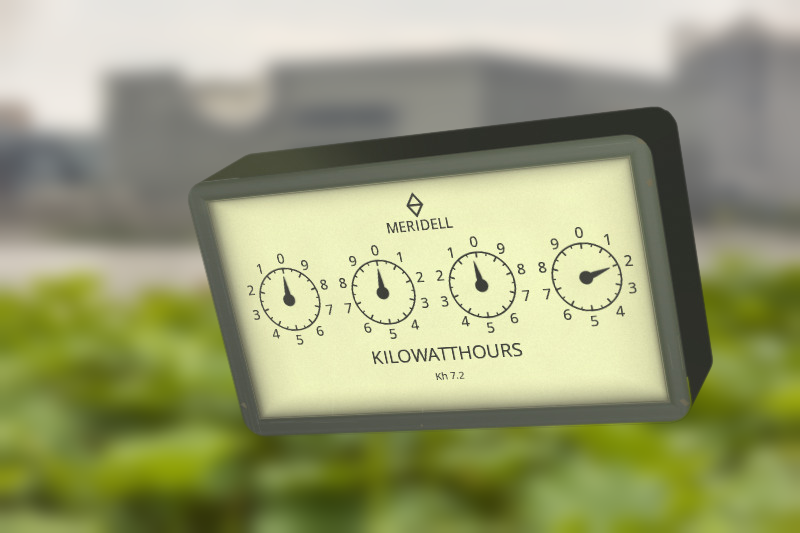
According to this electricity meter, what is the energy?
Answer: 2 kWh
